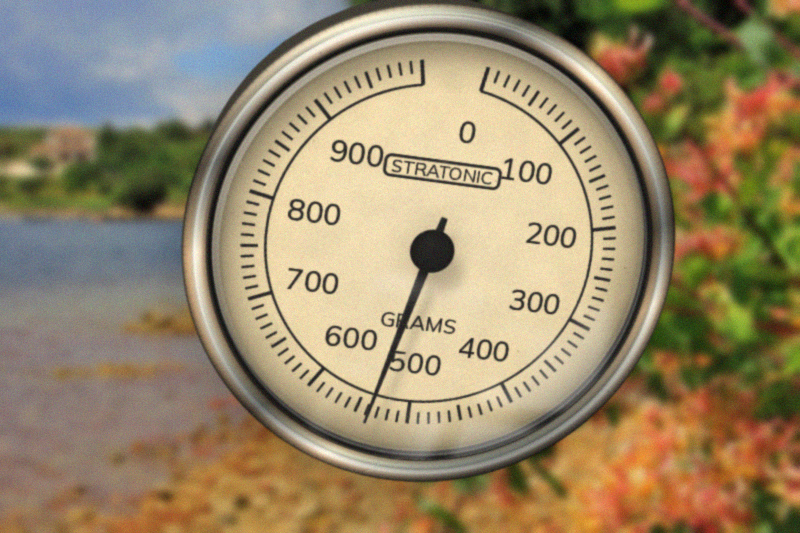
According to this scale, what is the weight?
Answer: 540 g
